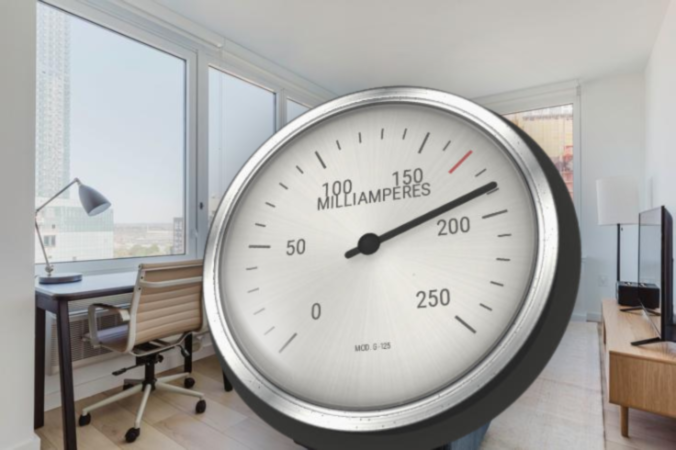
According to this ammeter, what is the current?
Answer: 190 mA
